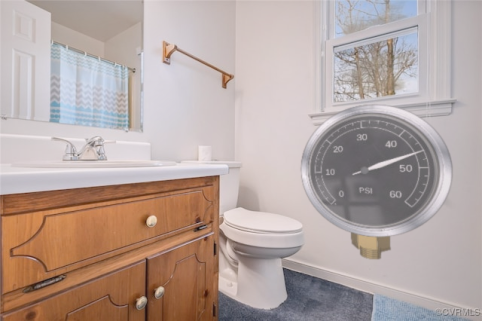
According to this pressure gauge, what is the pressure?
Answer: 46 psi
